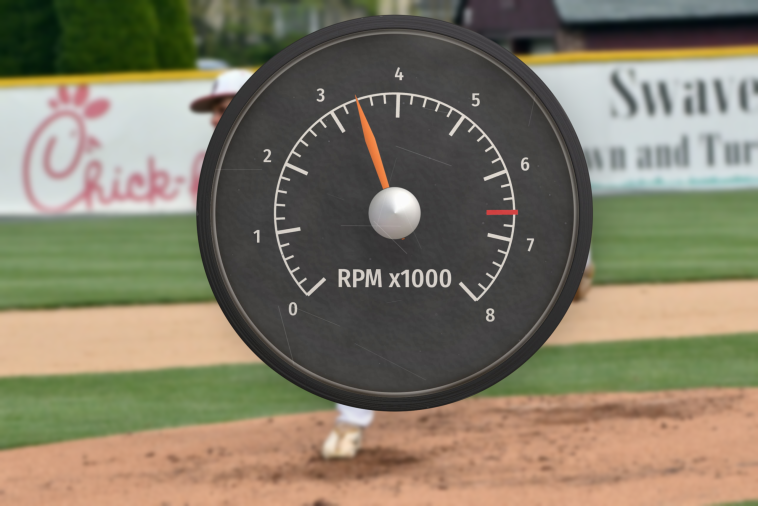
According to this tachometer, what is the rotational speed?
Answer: 3400 rpm
